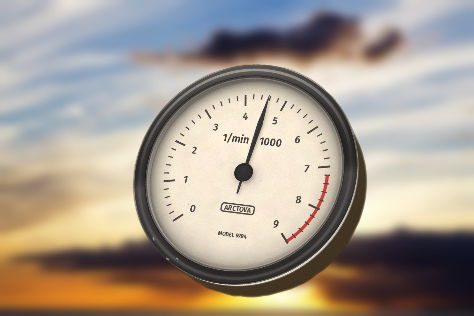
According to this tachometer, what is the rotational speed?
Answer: 4600 rpm
